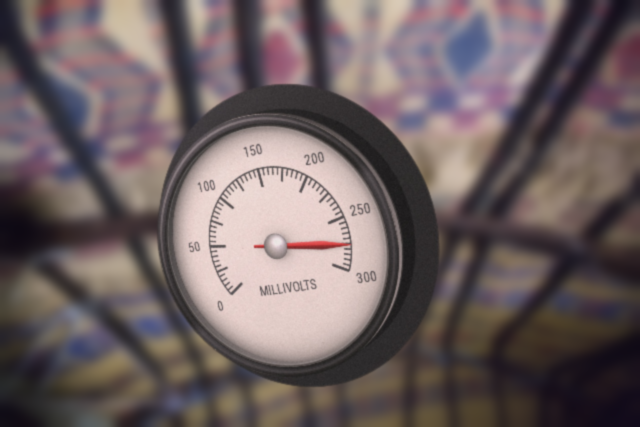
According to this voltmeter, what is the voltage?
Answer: 275 mV
